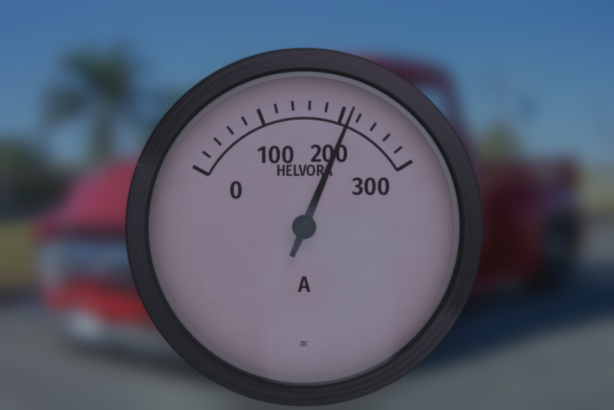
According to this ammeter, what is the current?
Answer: 210 A
